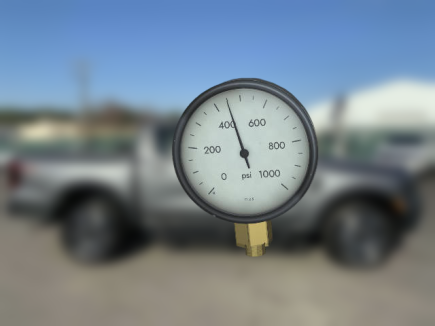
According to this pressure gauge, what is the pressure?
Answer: 450 psi
